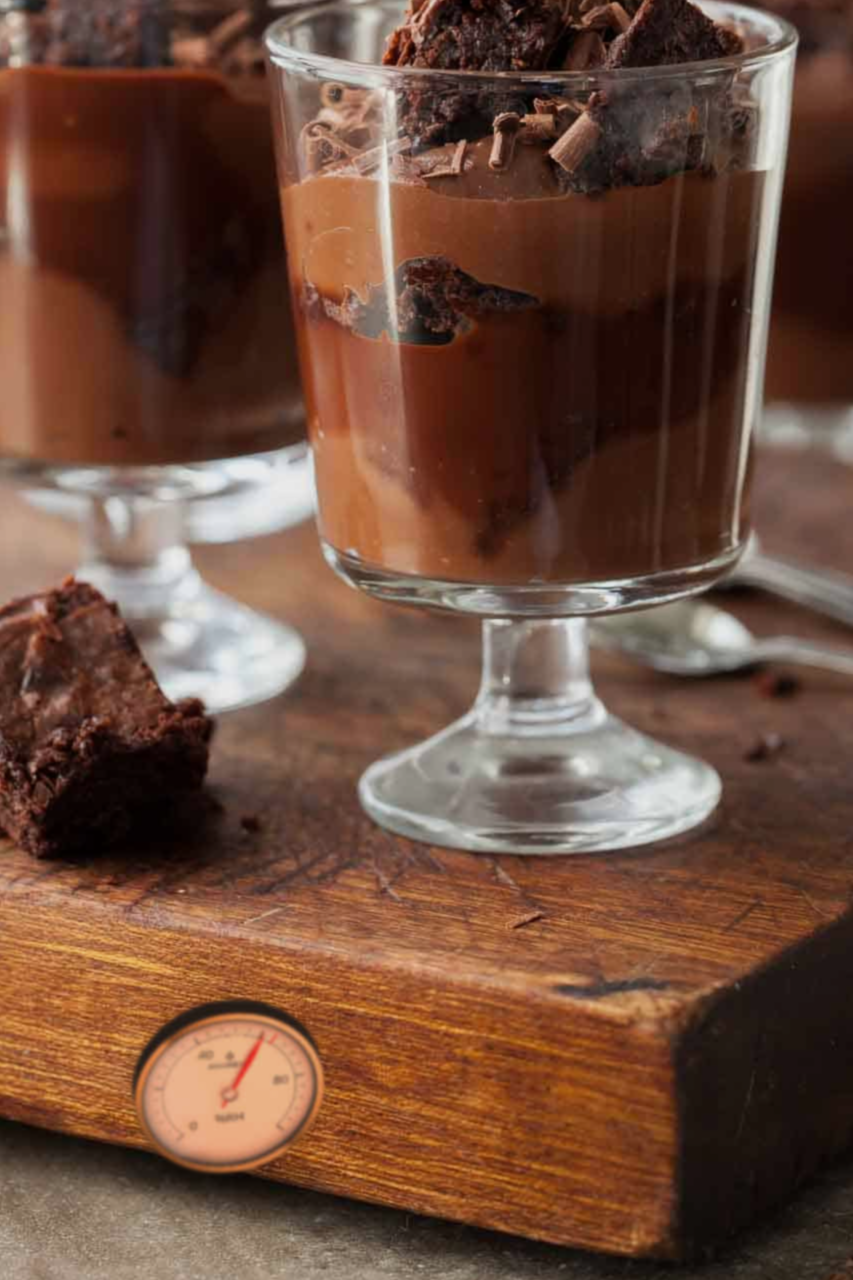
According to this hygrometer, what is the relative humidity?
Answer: 60 %
